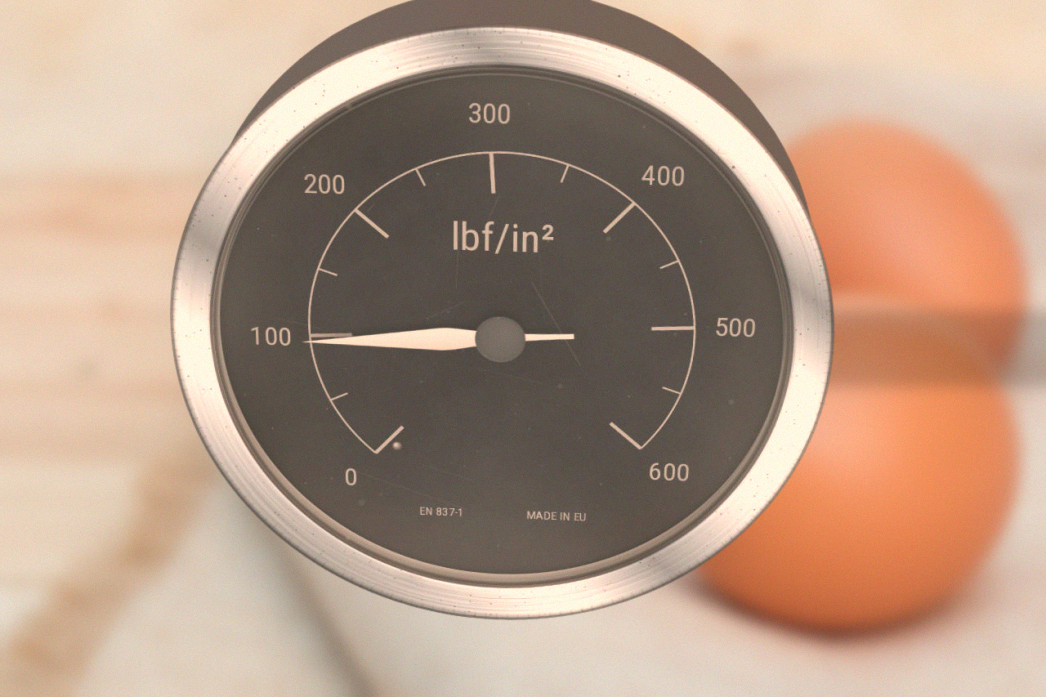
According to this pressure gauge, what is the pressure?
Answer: 100 psi
